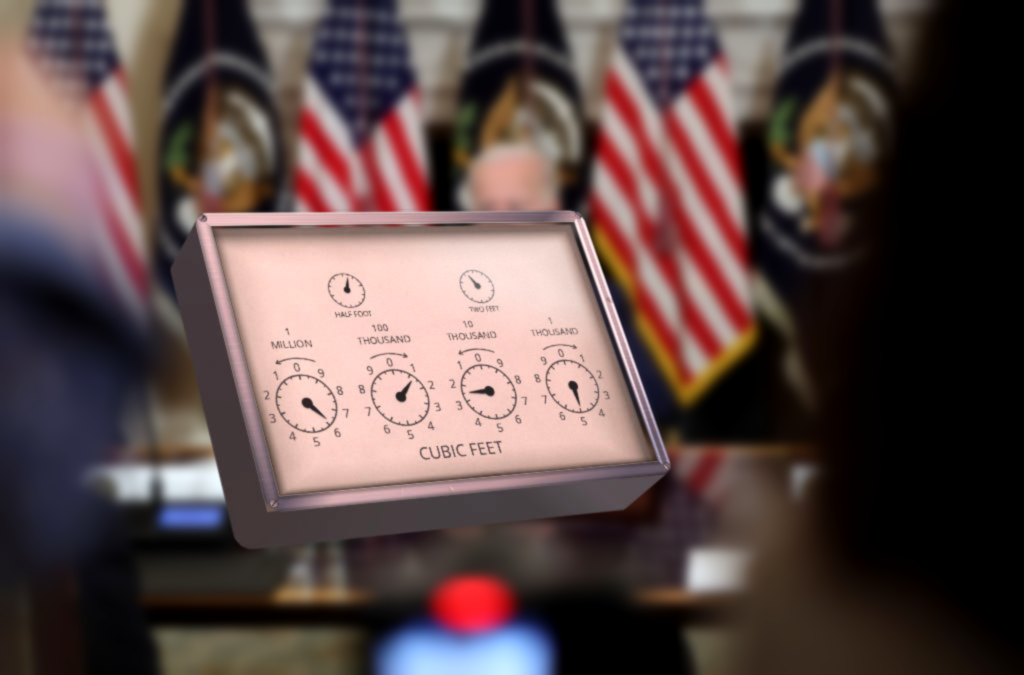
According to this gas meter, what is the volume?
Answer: 612500 ft³
